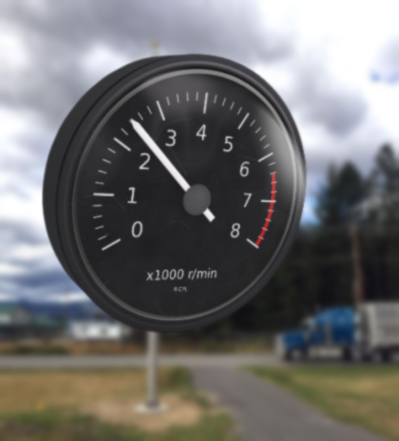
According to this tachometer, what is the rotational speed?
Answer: 2400 rpm
